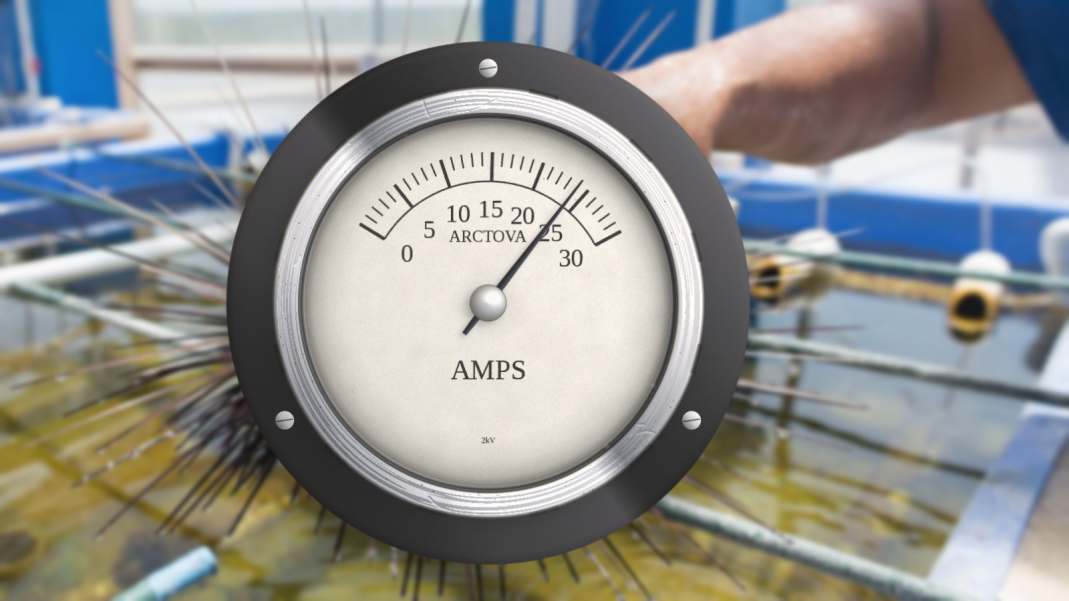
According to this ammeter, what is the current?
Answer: 24 A
